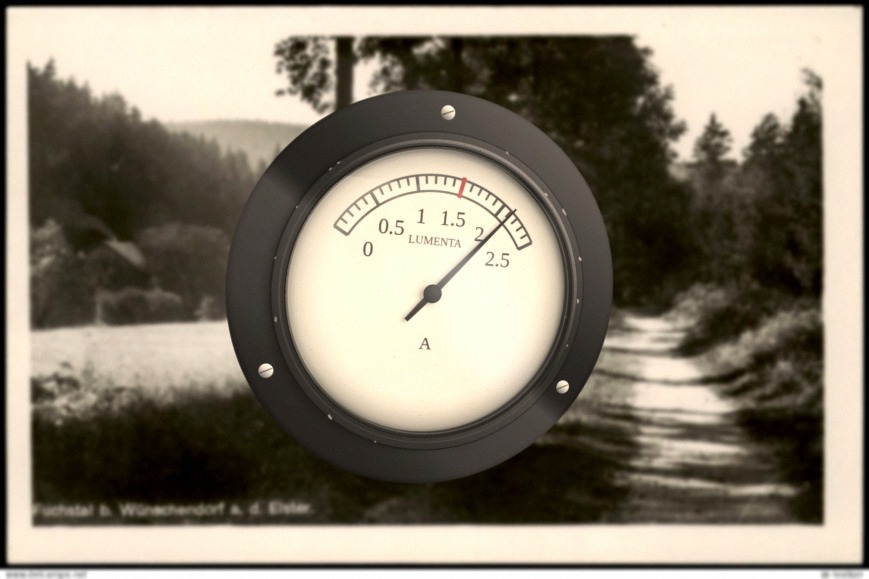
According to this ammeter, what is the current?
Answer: 2.1 A
